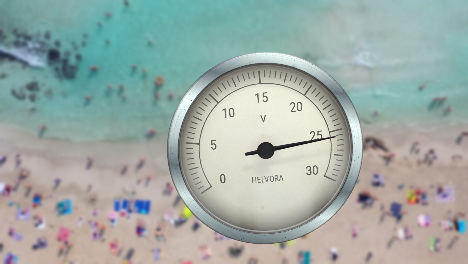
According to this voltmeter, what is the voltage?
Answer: 25.5 V
